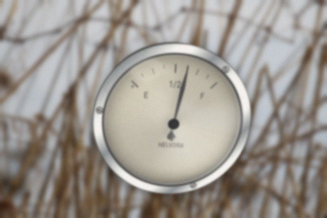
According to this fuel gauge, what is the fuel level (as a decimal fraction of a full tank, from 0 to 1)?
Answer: 0.625
